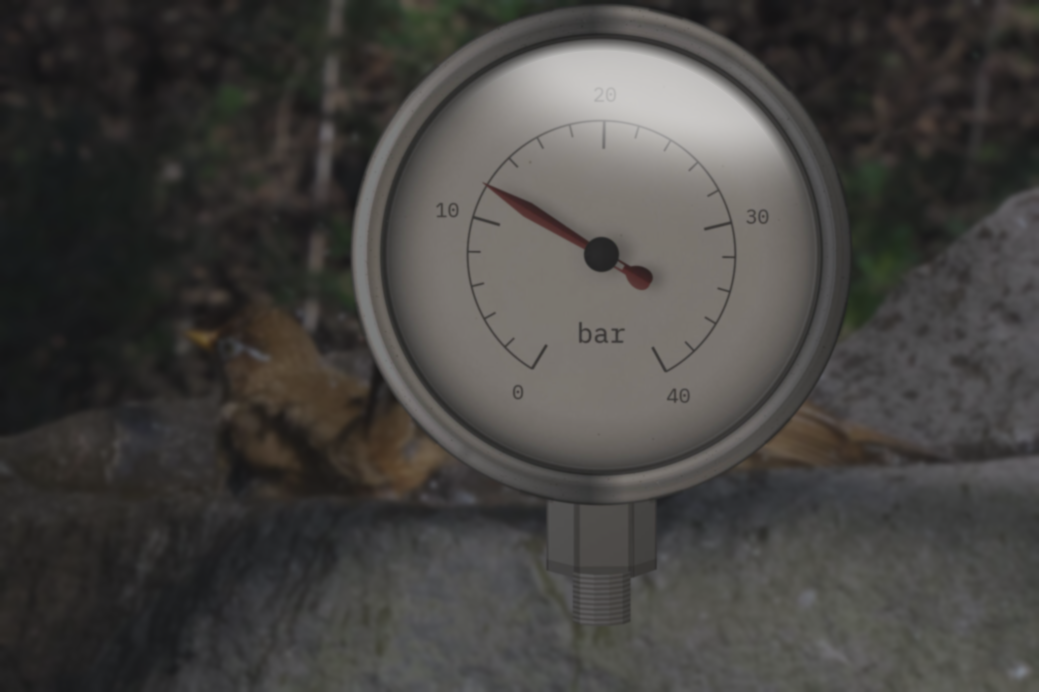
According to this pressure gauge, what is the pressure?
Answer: 12 bar
